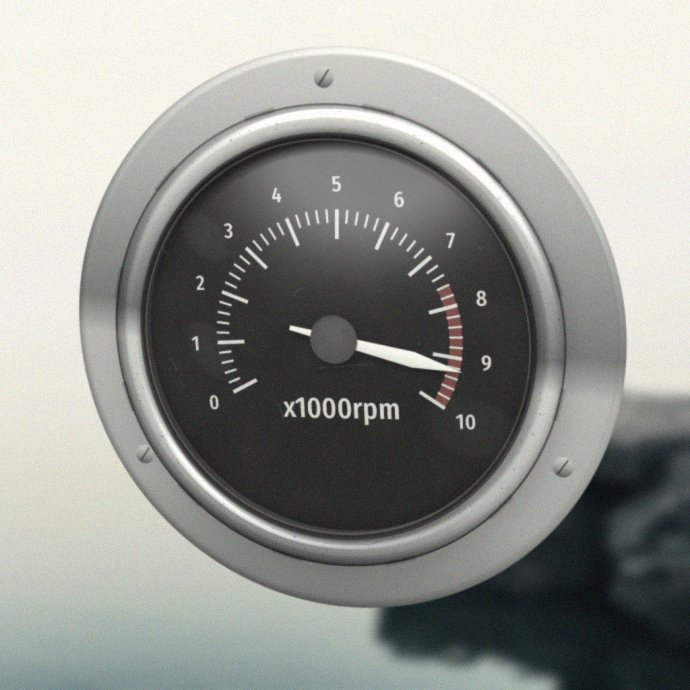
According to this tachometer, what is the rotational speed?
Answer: 9200 rpm
